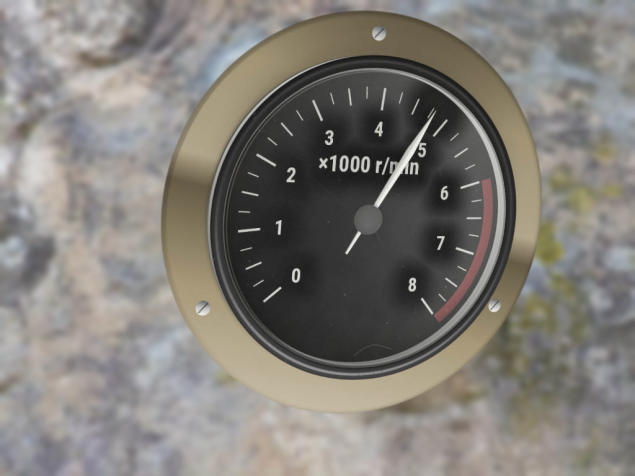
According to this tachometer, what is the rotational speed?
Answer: 4750 rpm
